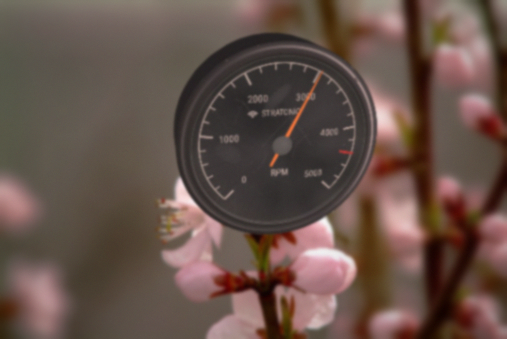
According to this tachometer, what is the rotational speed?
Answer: 3000 rpm
